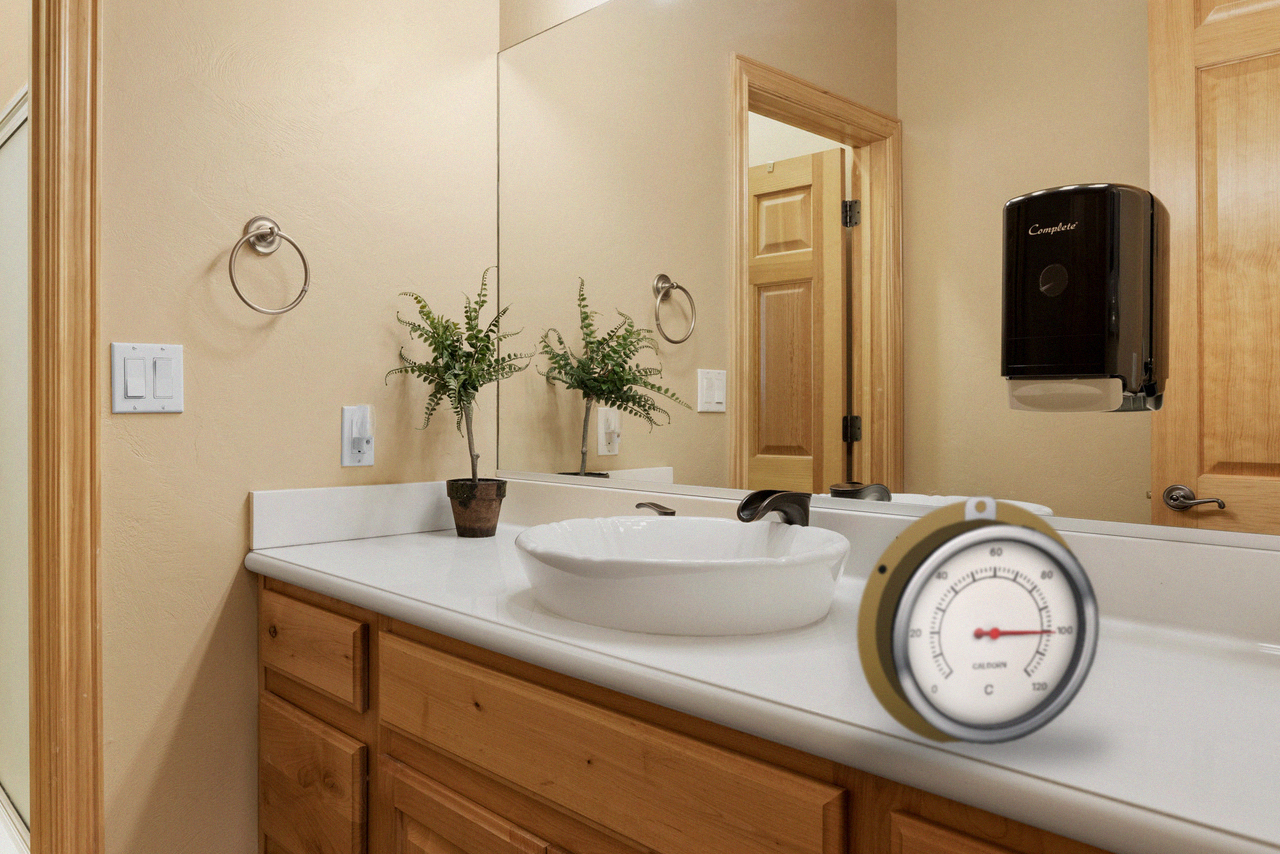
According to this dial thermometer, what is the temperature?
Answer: 100 °C
